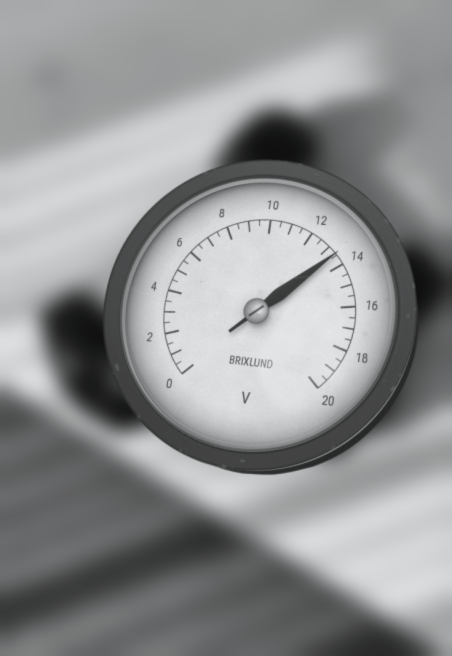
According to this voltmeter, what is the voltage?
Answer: 13.5 V
